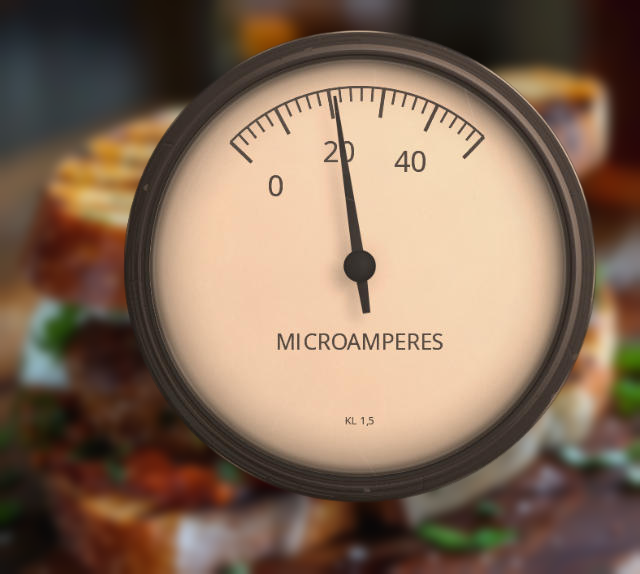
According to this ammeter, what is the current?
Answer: 21 µA
